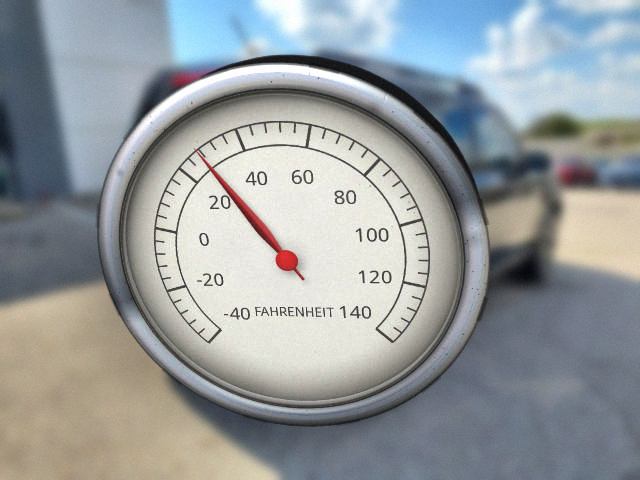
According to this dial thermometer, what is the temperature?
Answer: 28 °F
